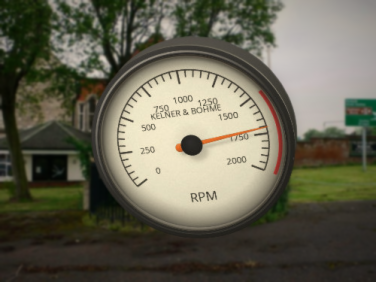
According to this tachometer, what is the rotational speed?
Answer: 1700 rpm
